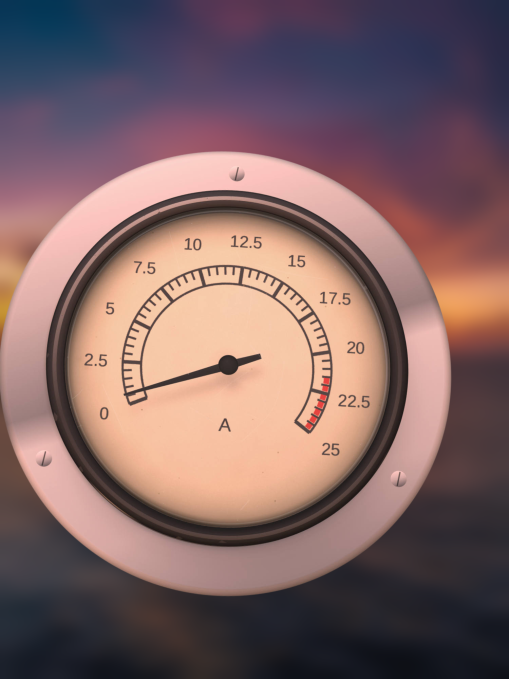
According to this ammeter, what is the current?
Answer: 0.5 A
